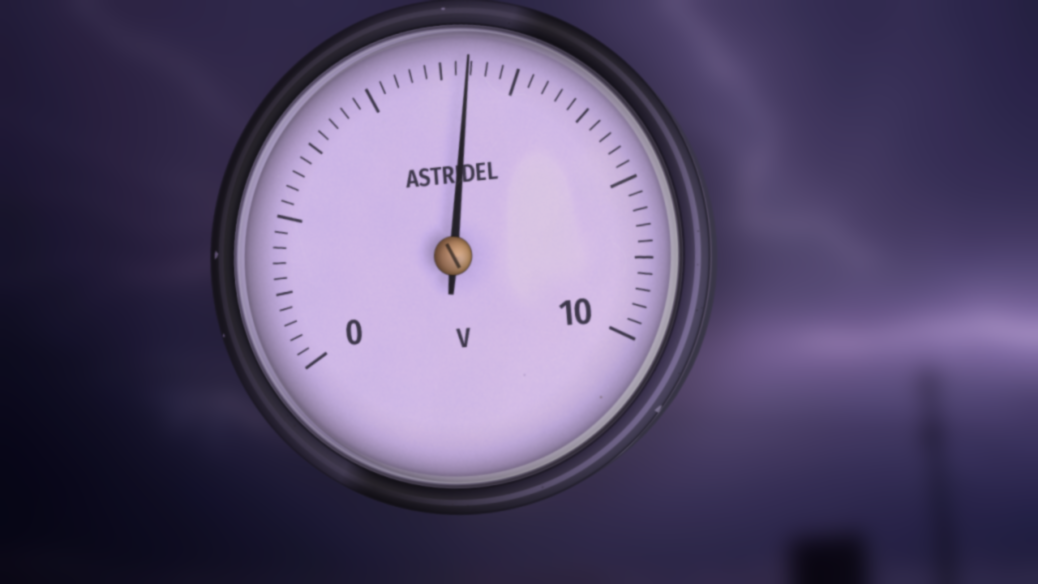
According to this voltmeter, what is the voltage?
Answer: 5.4 V
